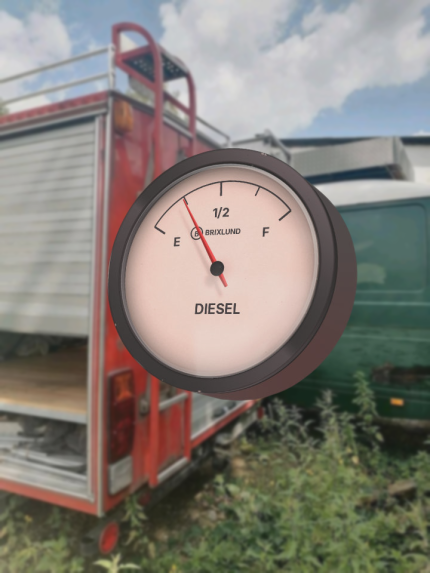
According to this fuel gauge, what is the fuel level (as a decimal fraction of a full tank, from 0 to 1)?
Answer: 0.25
